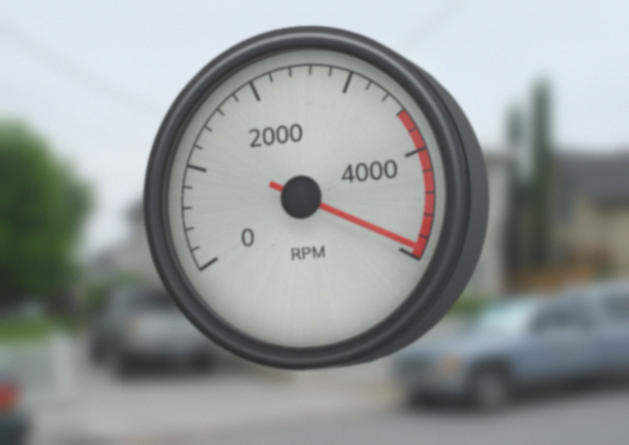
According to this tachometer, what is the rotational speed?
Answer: 4900 rpm
